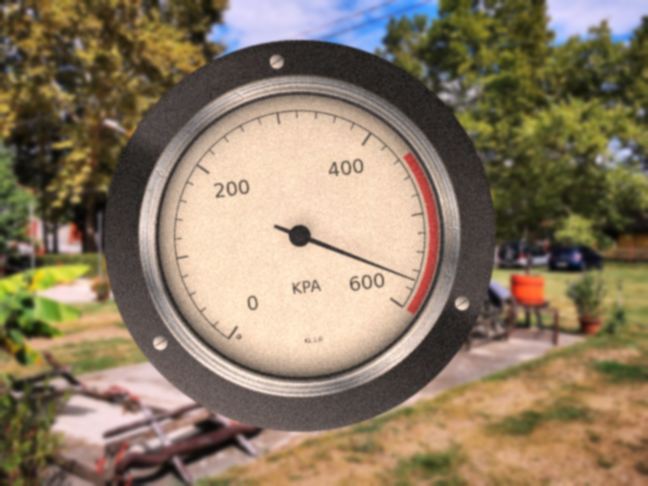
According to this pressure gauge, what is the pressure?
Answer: 570 kPa
